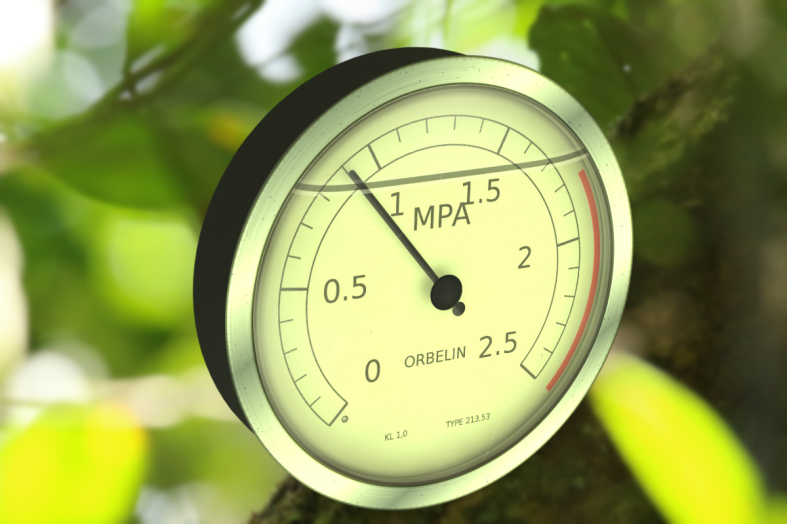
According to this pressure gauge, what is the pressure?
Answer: 0.9 MPa
